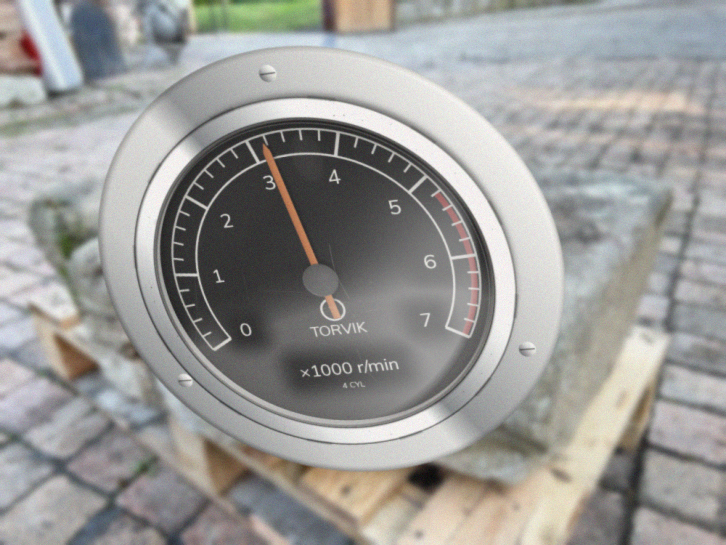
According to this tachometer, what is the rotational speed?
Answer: 3200 rpm
